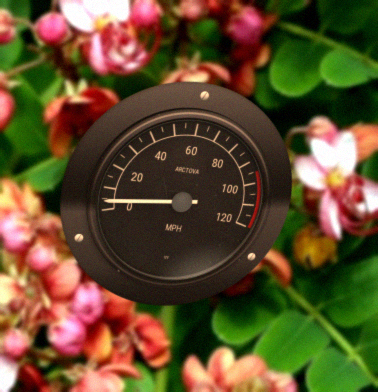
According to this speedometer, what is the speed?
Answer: 5 mph
